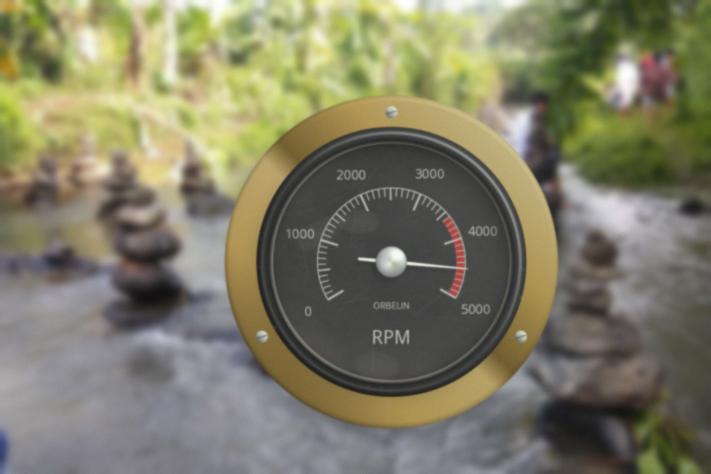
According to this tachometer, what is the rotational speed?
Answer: 4500 rpm
